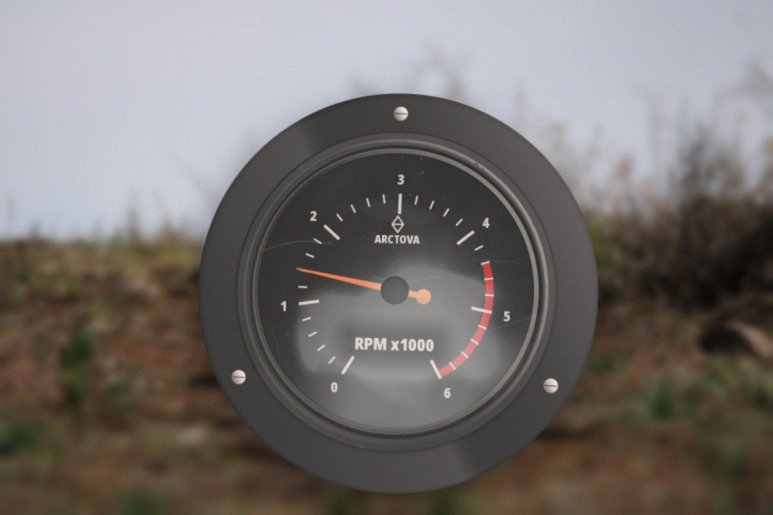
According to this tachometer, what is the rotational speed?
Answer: 1400 rpm
